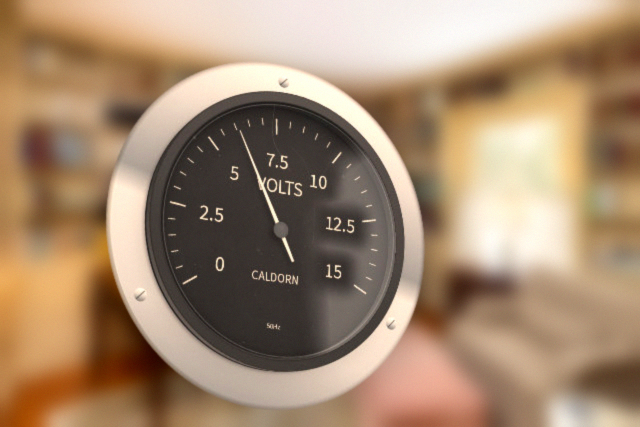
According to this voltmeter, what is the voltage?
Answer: 6 V
